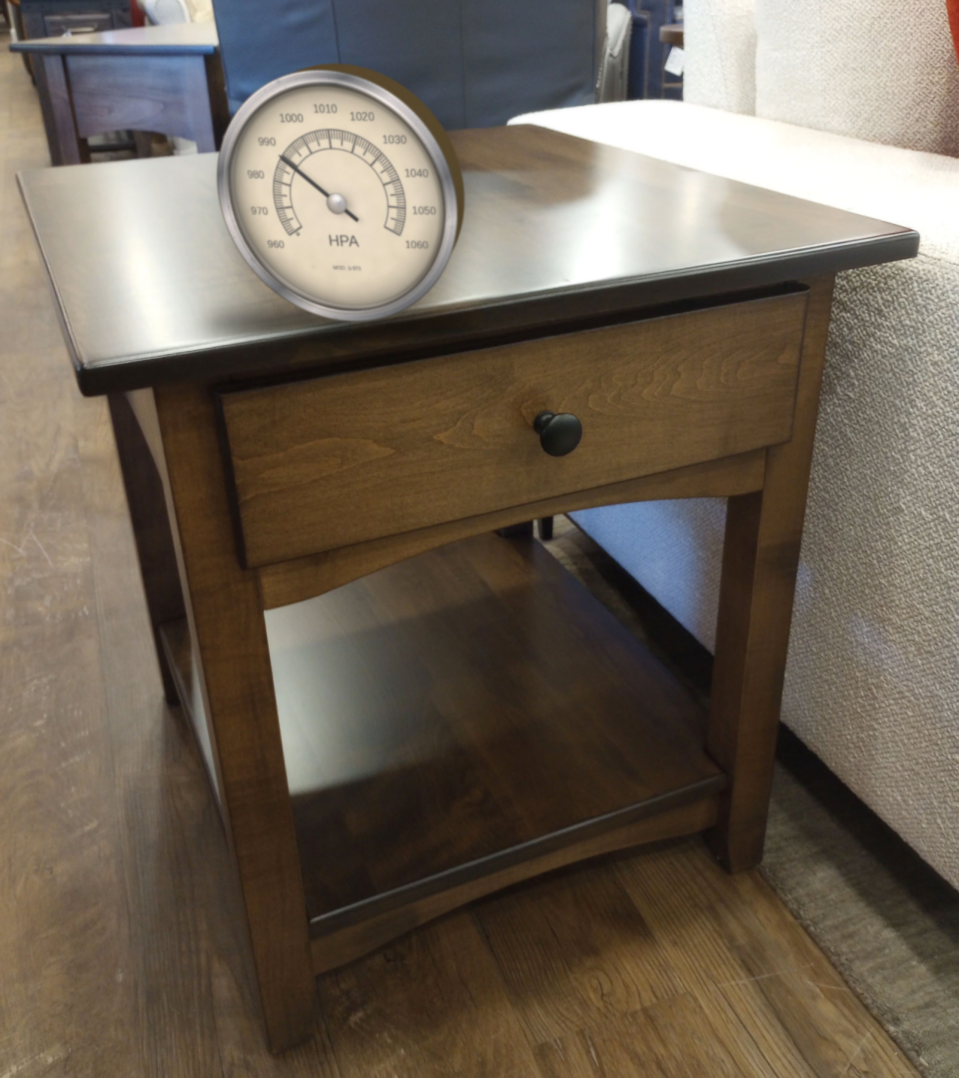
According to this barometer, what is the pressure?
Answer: 990 hPa
